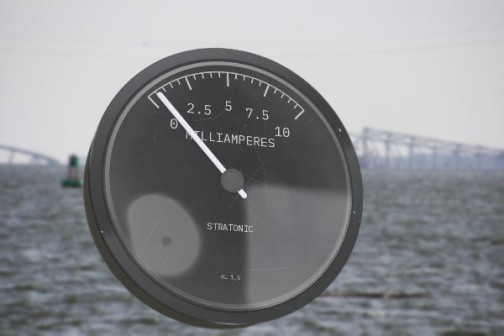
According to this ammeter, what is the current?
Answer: 0.5 mA
